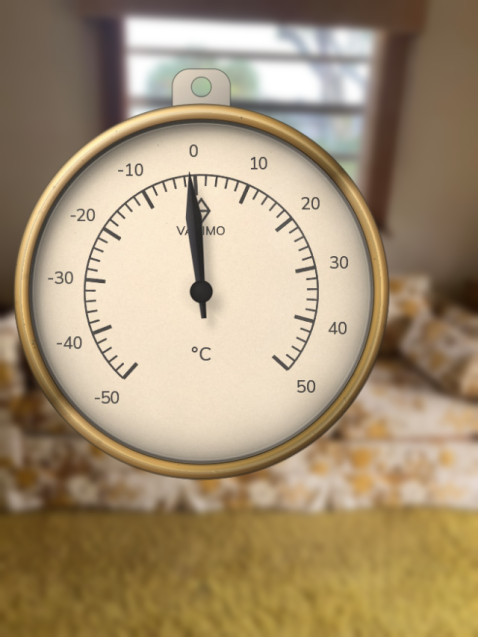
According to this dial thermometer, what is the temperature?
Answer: -1 °C
